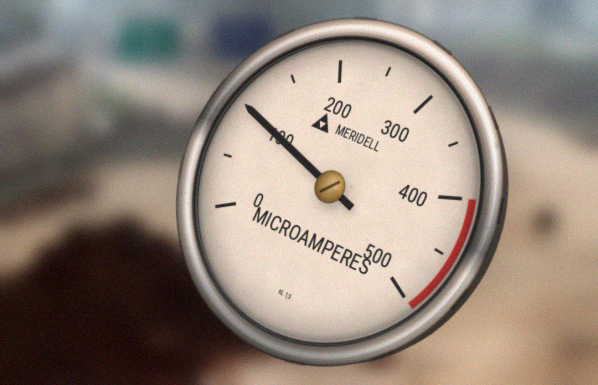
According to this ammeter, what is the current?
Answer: 100 µA
